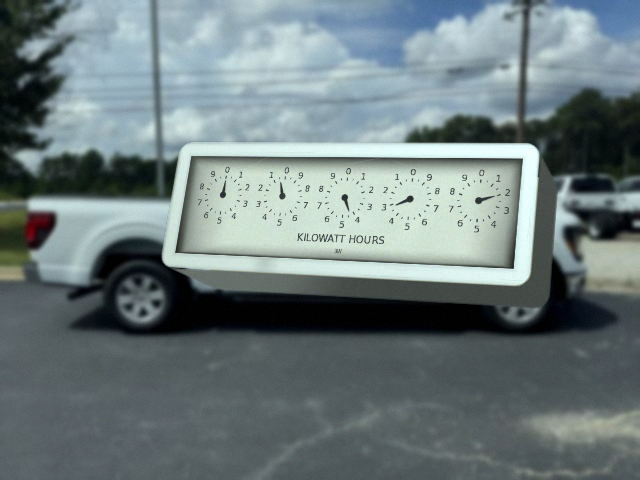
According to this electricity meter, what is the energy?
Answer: 432 kWh
